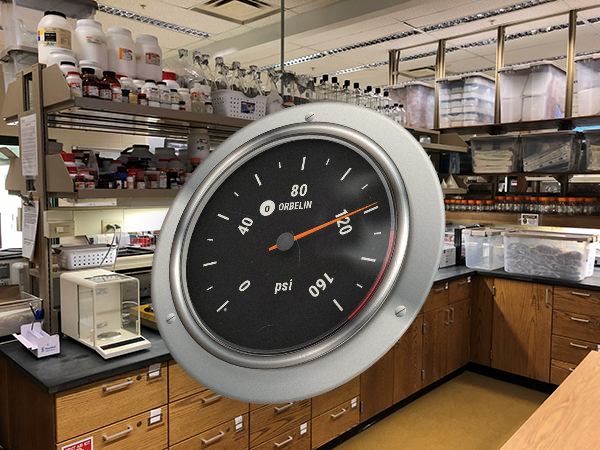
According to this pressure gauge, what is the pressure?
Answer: 120 psi
